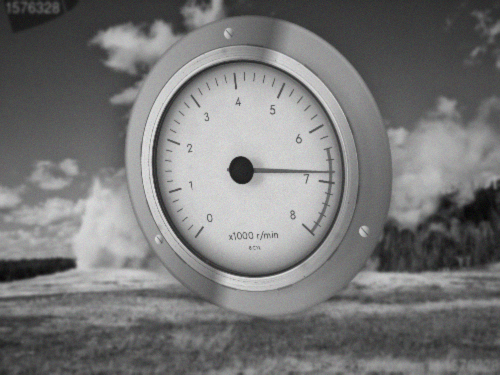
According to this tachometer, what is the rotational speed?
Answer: 6800 rpm
